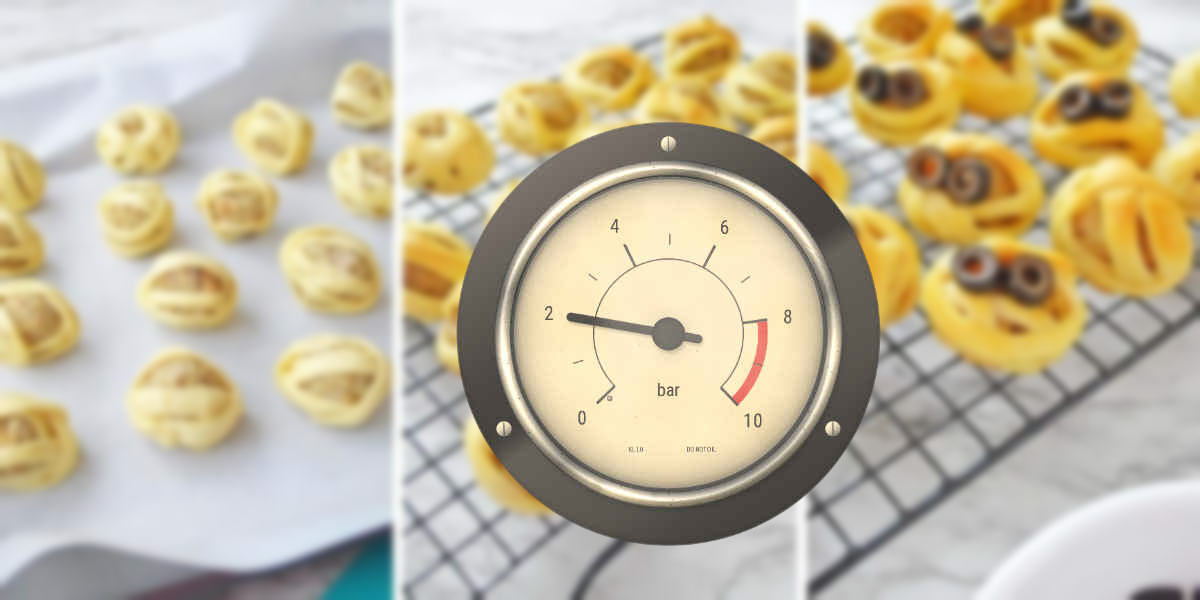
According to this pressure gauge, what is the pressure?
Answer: 2 bar
